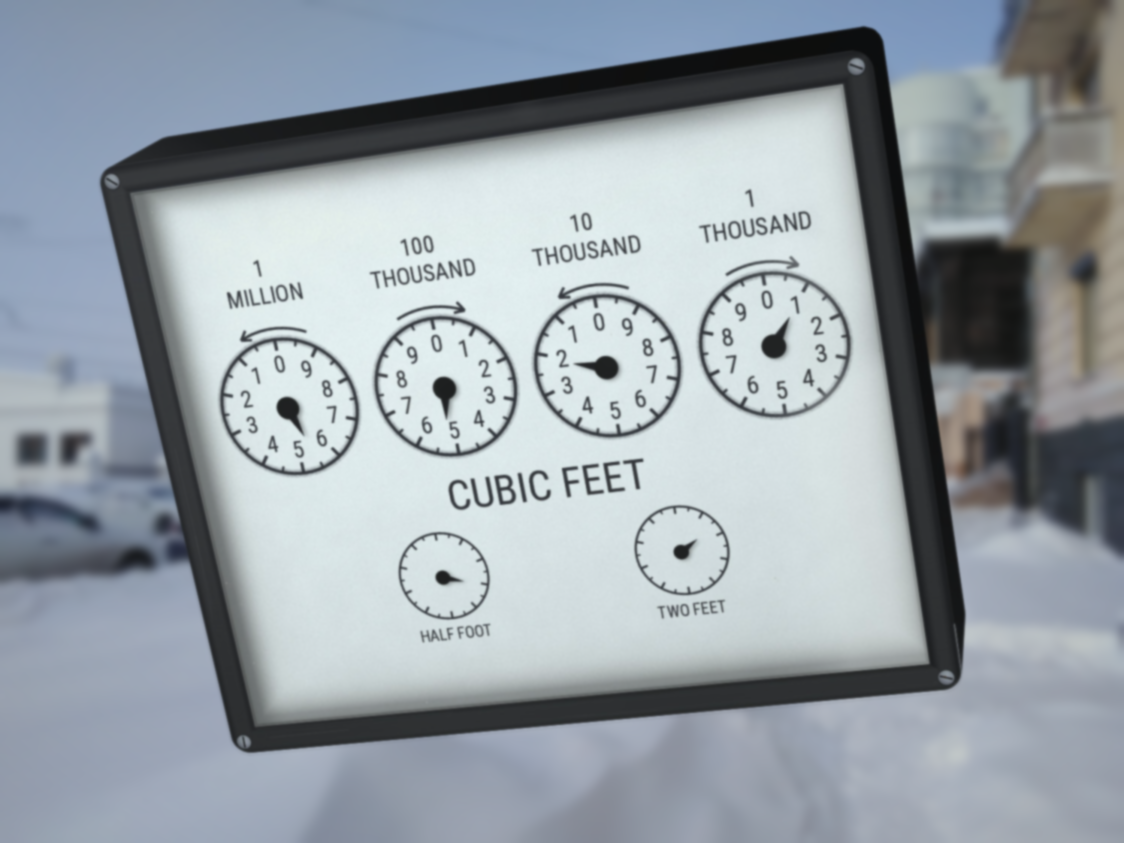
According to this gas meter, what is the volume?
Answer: 552100 ft³
